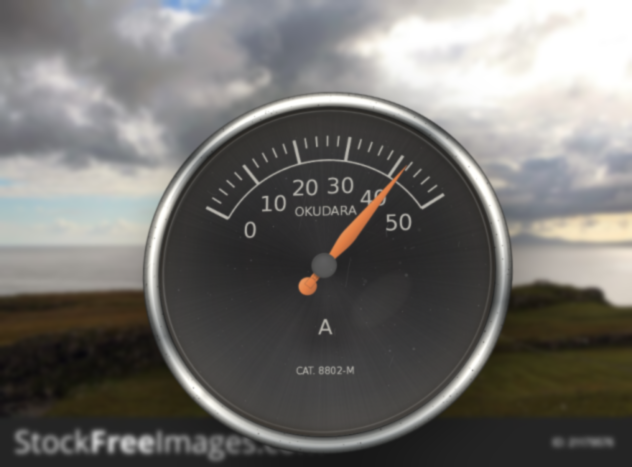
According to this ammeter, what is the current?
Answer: 42 A
